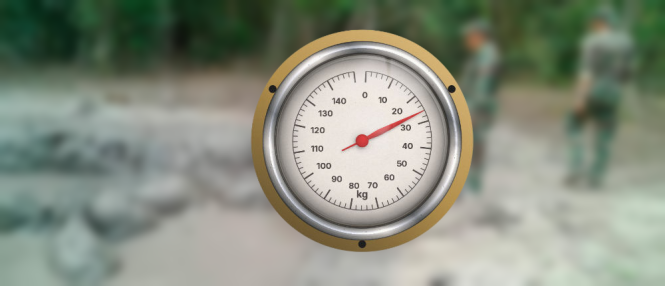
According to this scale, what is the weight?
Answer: 26 kg
